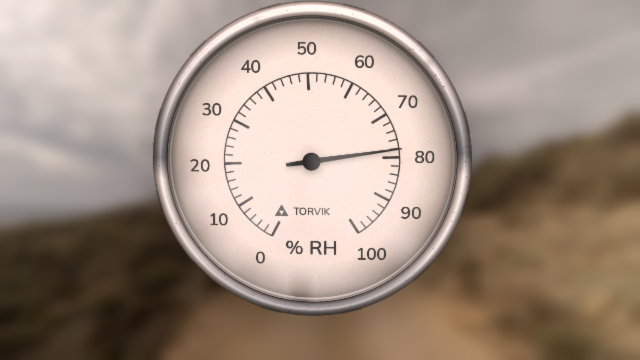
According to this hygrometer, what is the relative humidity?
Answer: 78 %
